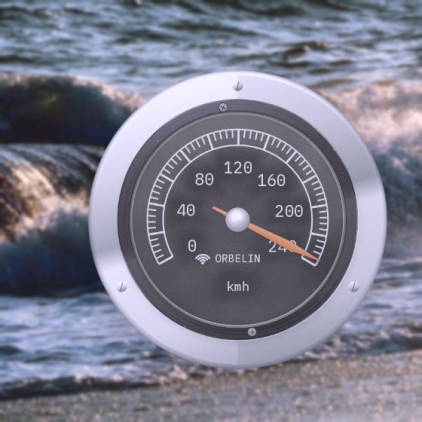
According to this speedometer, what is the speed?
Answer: 236 km/h
